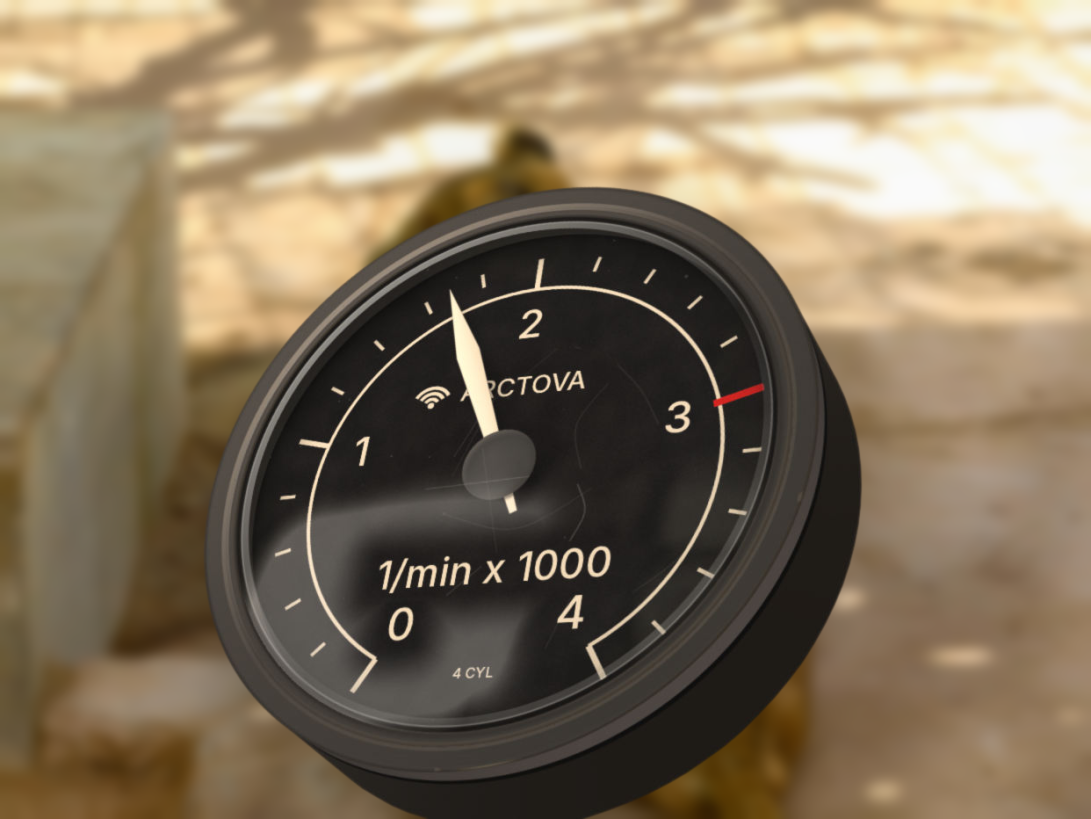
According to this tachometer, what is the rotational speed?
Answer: 1700 rpm
